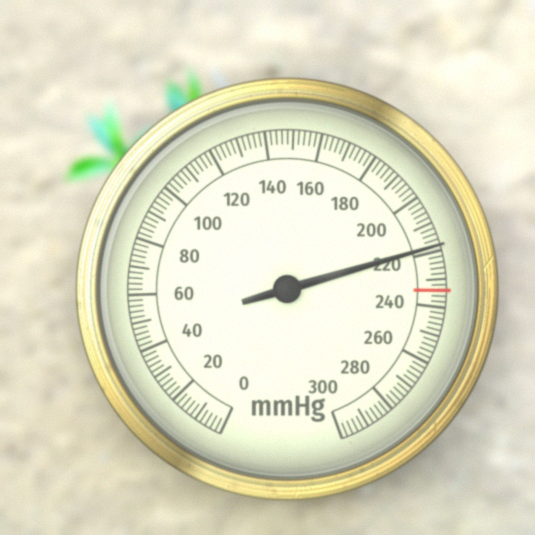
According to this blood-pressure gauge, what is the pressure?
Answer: 218 mmHg
